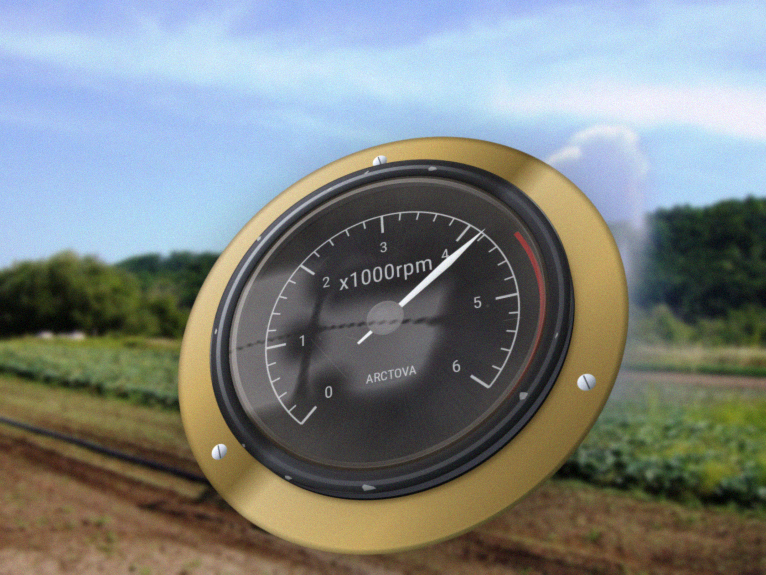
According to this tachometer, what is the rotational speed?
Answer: 4200 rpm
